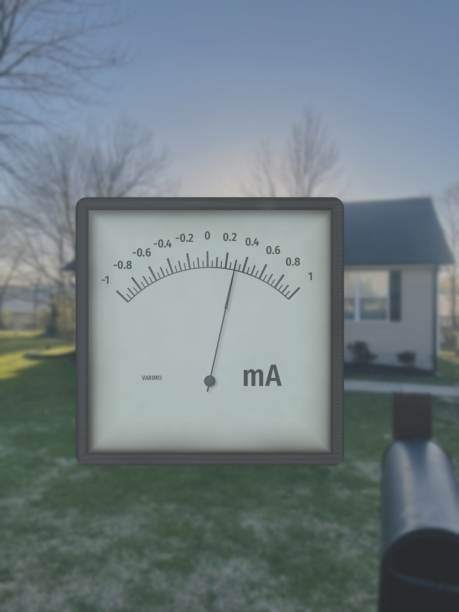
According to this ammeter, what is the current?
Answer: 0.3 mA
